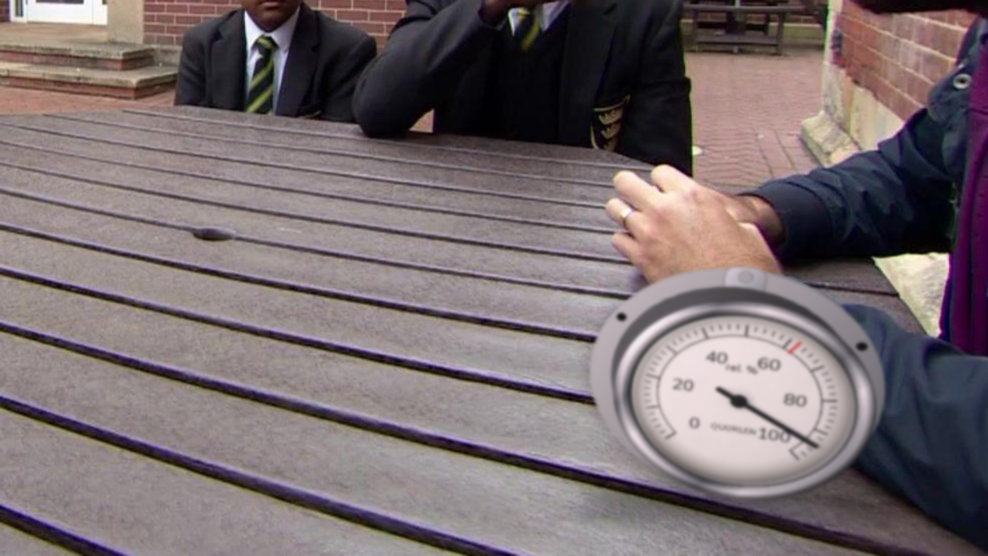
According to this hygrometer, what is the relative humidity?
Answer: 94 %
